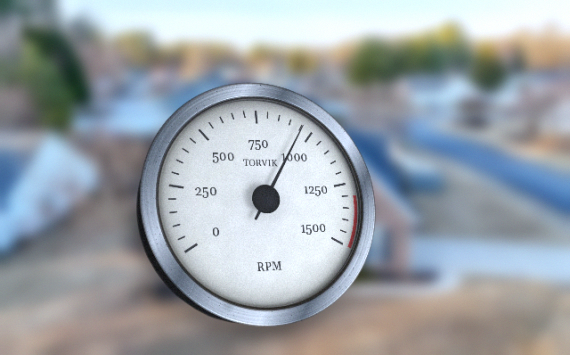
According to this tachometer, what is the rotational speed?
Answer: 950 rpm
